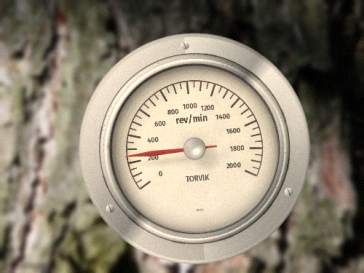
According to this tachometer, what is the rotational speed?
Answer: 250 rpm
